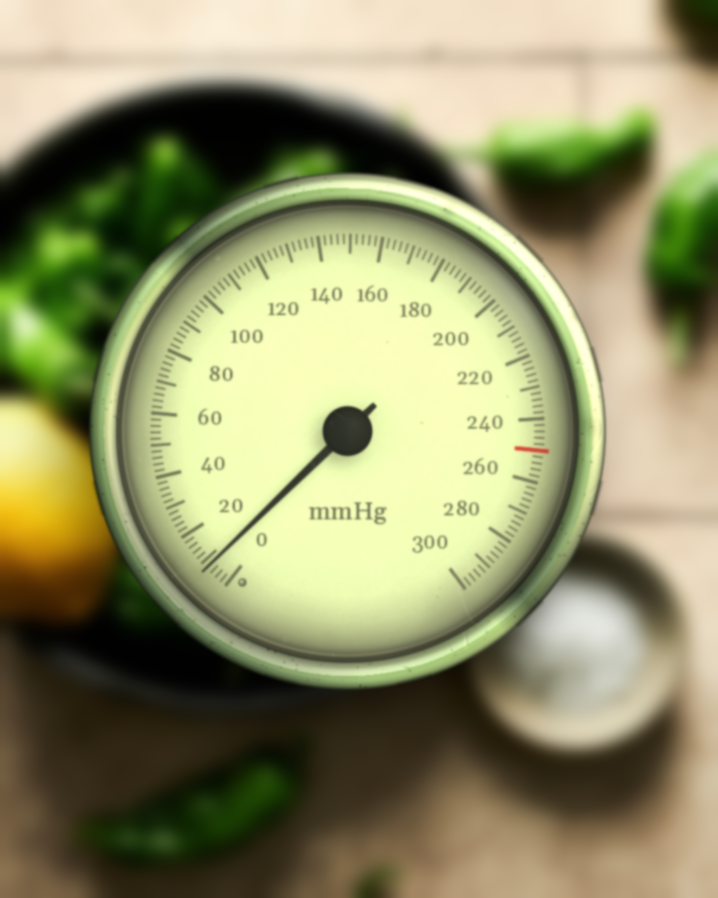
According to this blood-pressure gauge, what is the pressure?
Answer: 8 mmHg
